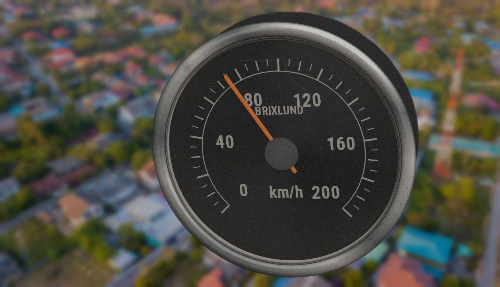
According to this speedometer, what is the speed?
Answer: 75 km/h
